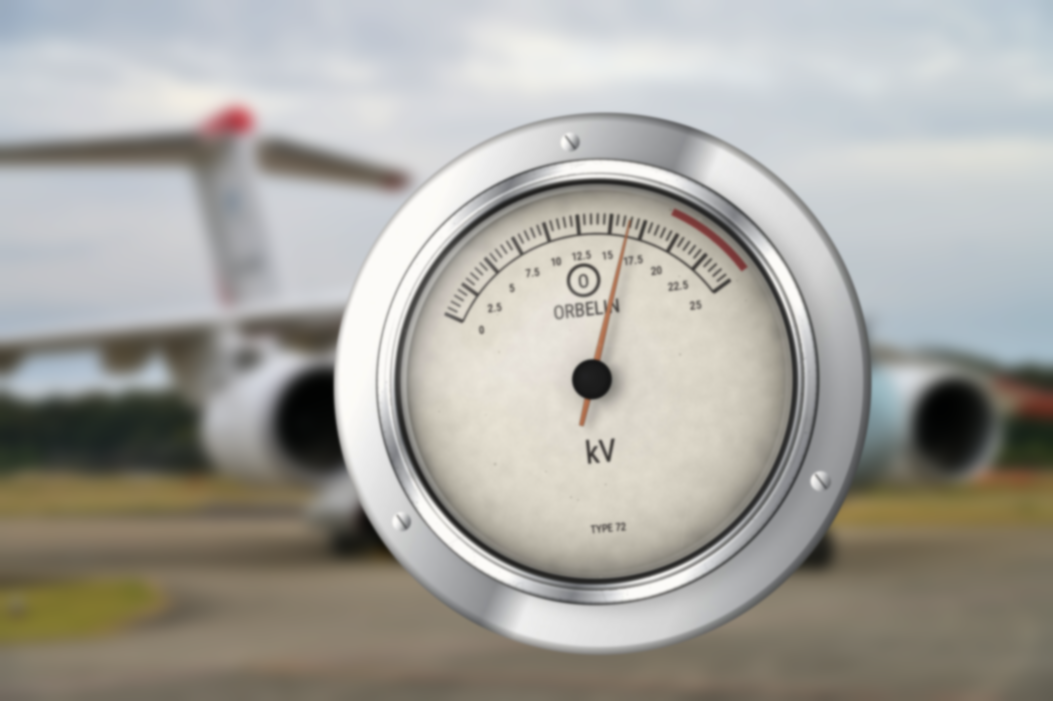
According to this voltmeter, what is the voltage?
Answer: 16.5 kV
